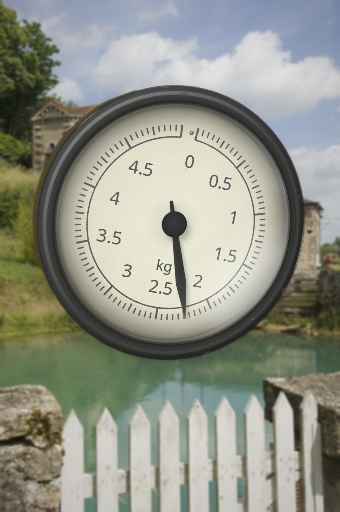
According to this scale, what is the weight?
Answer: 2.25 kg
